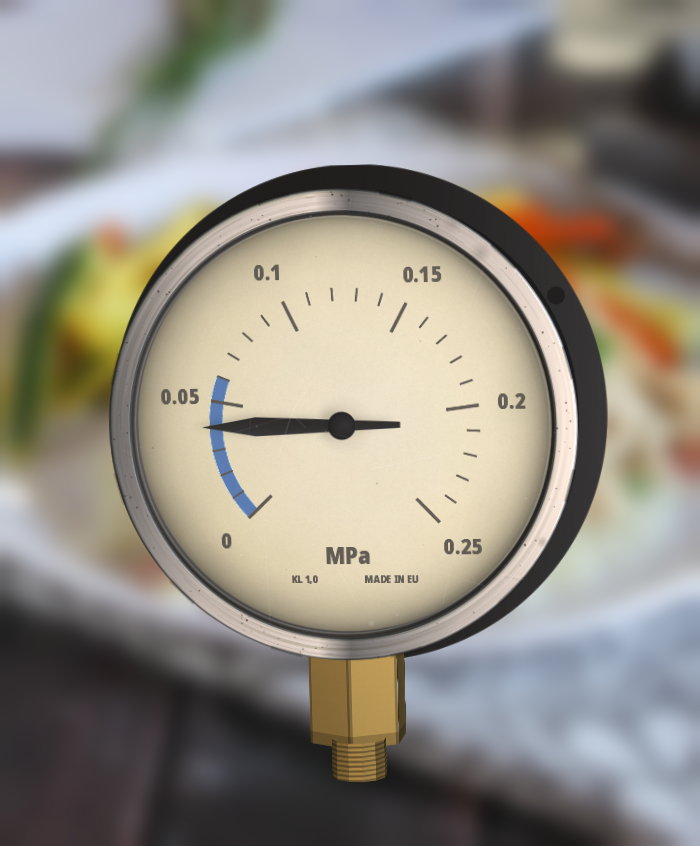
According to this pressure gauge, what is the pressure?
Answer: 0.04 MPa
